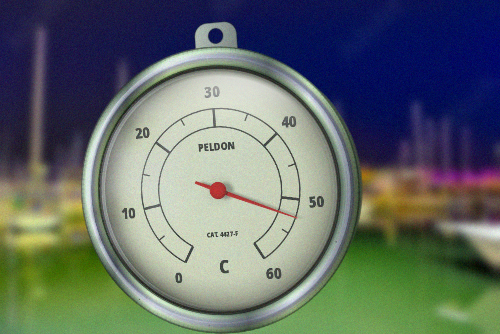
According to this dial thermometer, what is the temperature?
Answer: 52.5 °C
